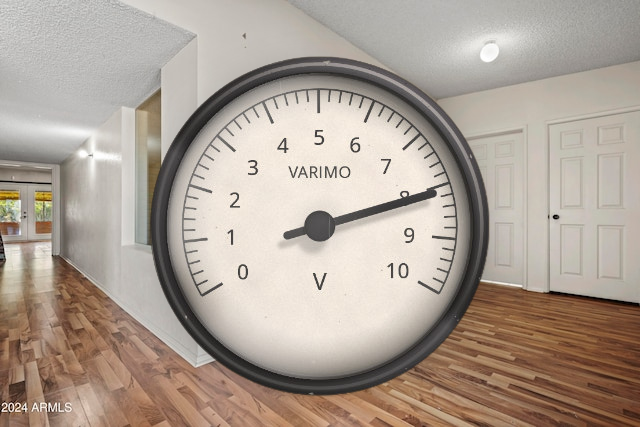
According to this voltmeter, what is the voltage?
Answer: 8.1 V
